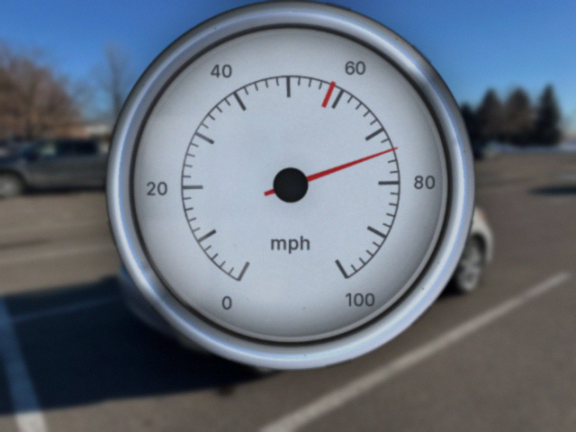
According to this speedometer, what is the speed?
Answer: 74 mph
